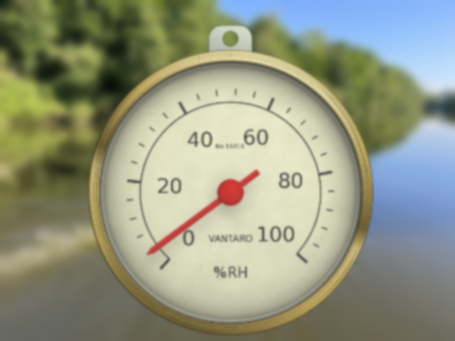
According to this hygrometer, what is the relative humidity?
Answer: 4 %
